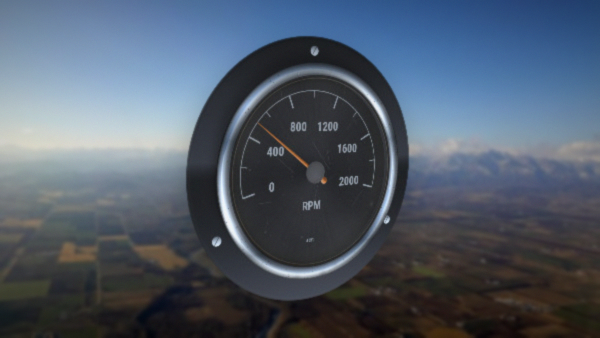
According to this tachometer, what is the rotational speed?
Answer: 500 rpm
